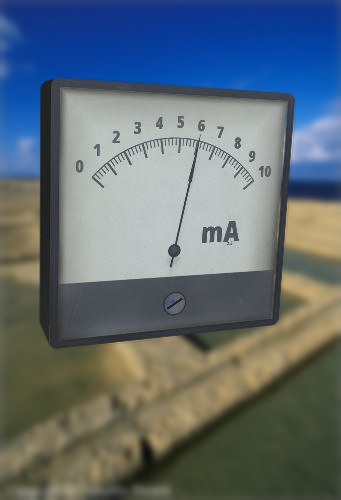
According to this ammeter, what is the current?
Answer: 6 mA
